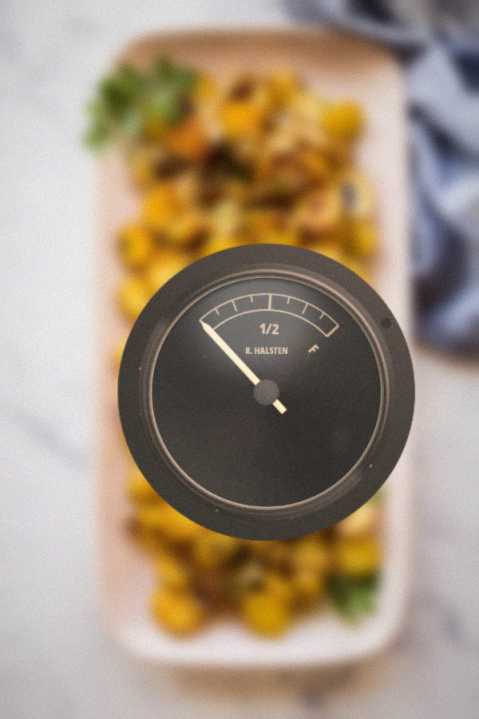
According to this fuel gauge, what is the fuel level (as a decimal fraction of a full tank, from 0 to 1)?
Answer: 0
